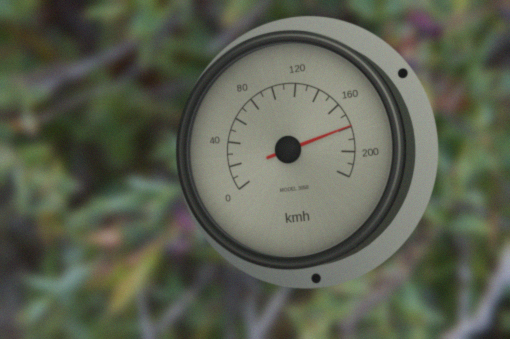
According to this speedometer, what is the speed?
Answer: 180 km/h
